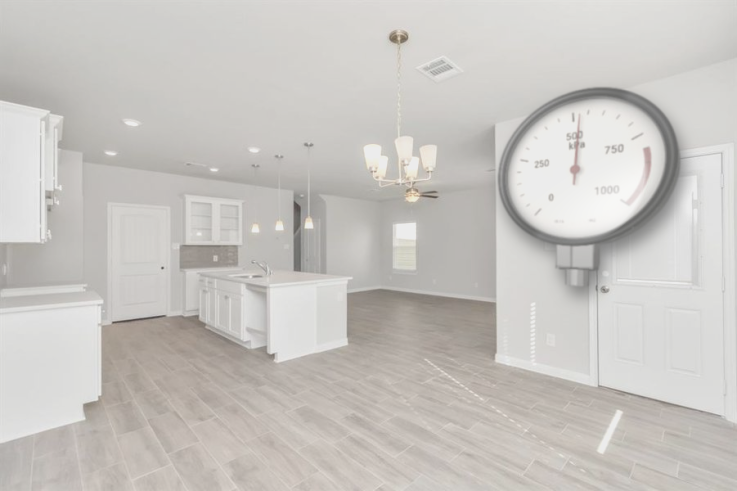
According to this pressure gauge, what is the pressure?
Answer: 525 kPa
